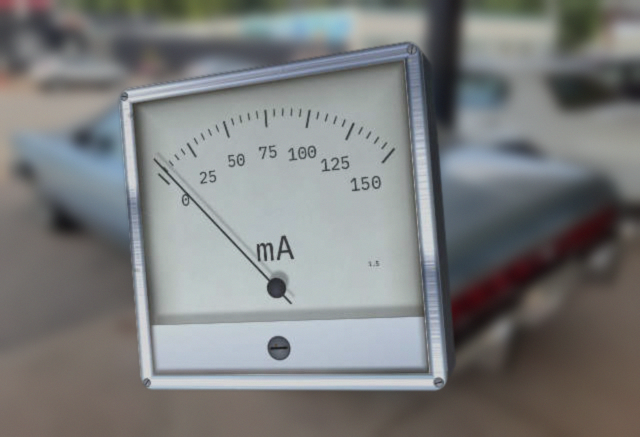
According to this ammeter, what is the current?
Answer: 5 mA
